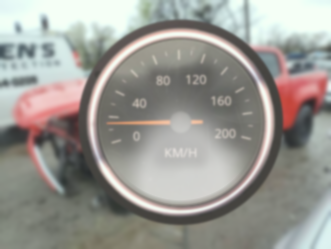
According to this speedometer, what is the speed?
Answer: 15 km/h
